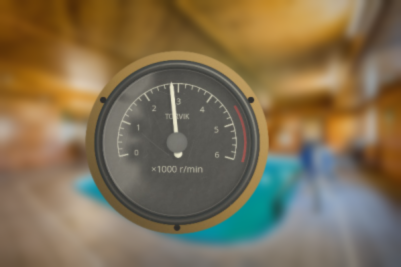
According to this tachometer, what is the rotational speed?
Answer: 2800 rpm
